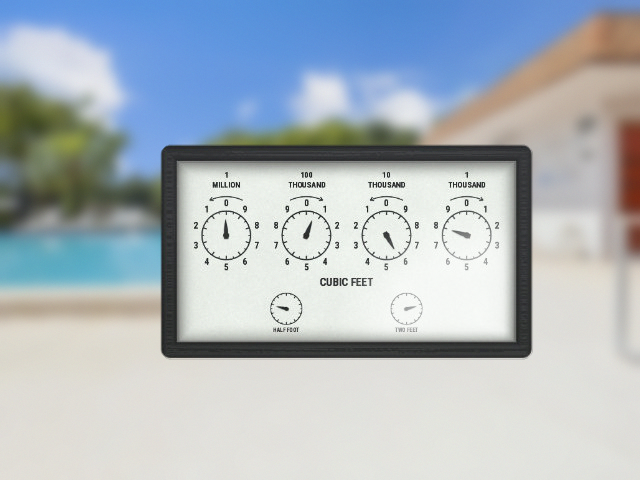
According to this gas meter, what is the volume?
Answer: 5800 ft³
